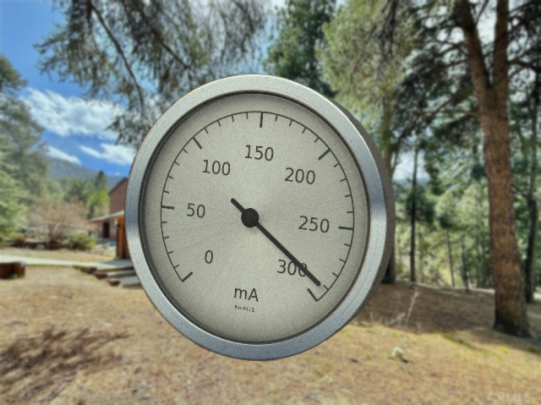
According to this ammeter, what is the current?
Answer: 290 mA
